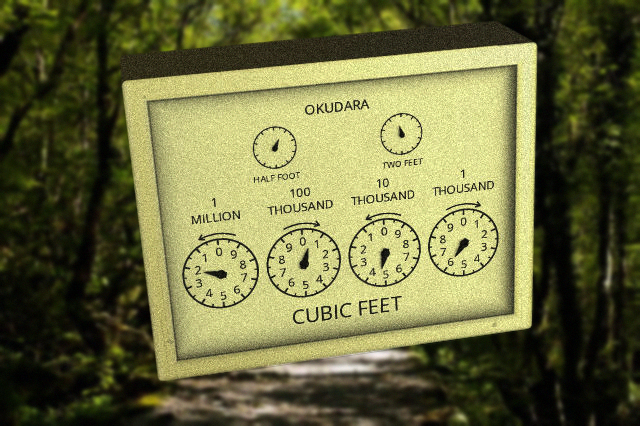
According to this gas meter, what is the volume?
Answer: 204600 ft³
